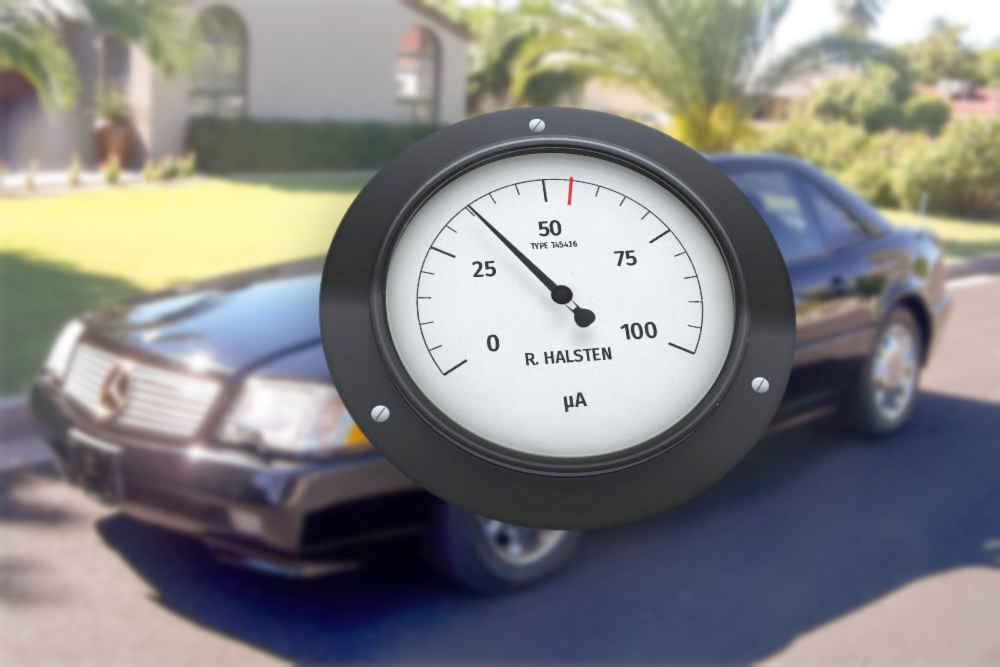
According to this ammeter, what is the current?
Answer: 35 µA
